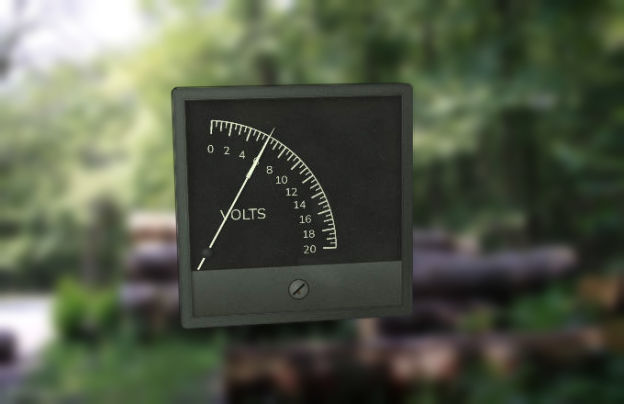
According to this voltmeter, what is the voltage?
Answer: 6 V
